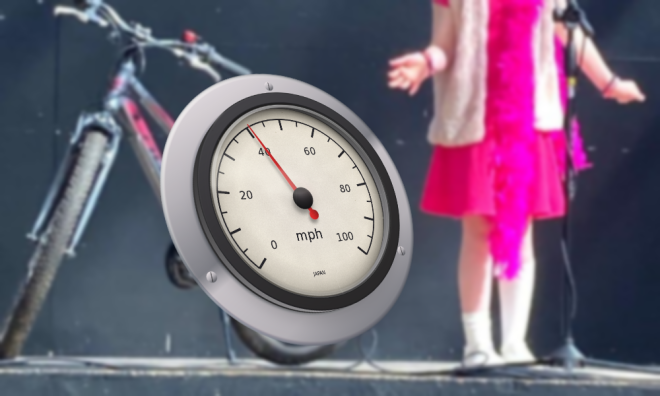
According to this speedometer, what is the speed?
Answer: 40 mph
